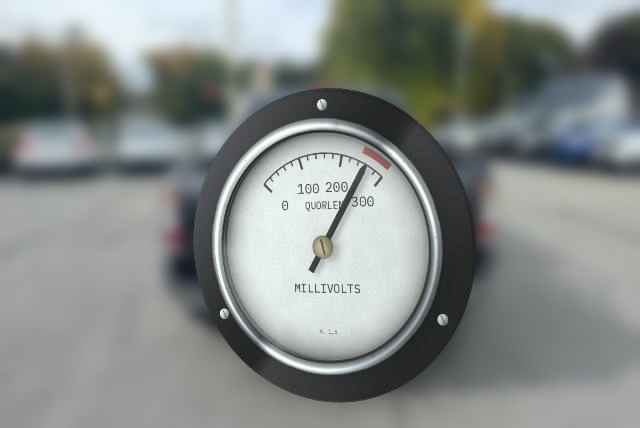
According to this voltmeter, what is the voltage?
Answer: 260 mV
